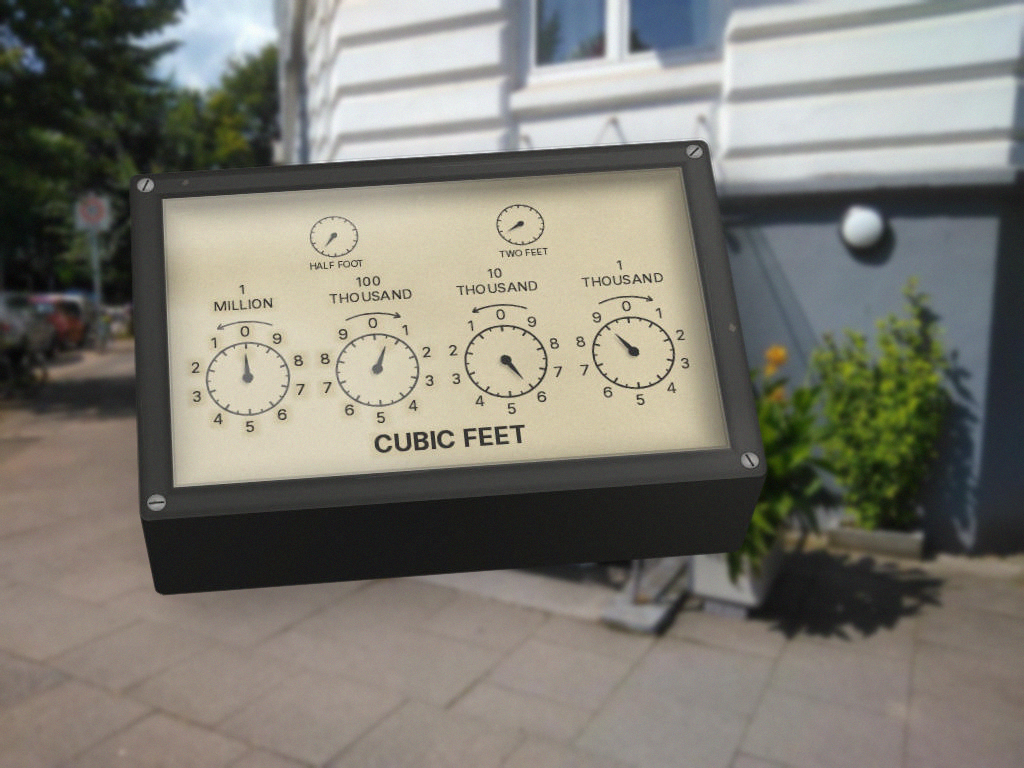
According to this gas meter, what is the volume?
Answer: 5900 ft³
